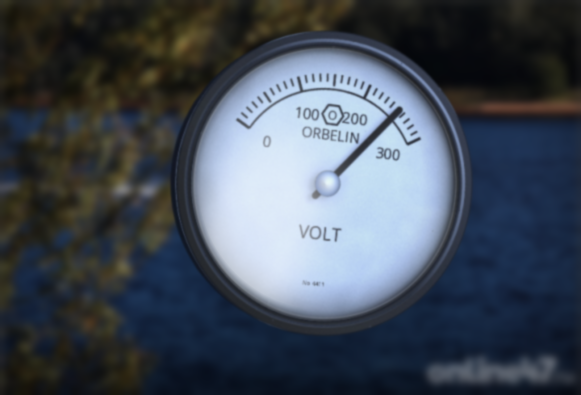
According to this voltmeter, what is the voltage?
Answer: 250 V
